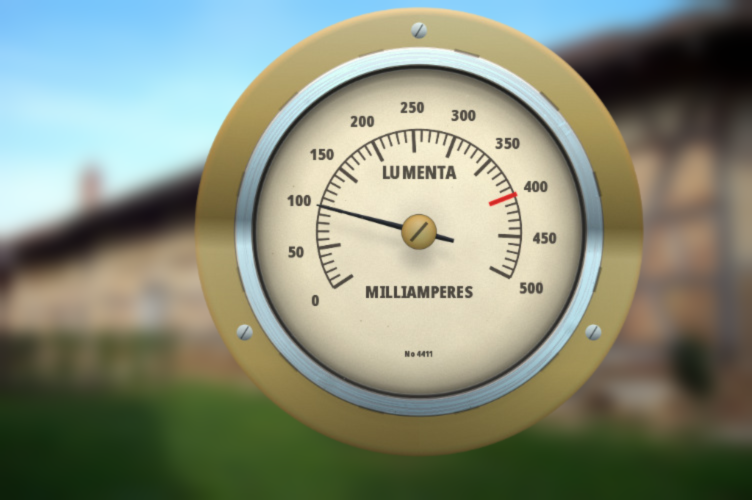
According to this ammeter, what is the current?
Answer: 100 mA
